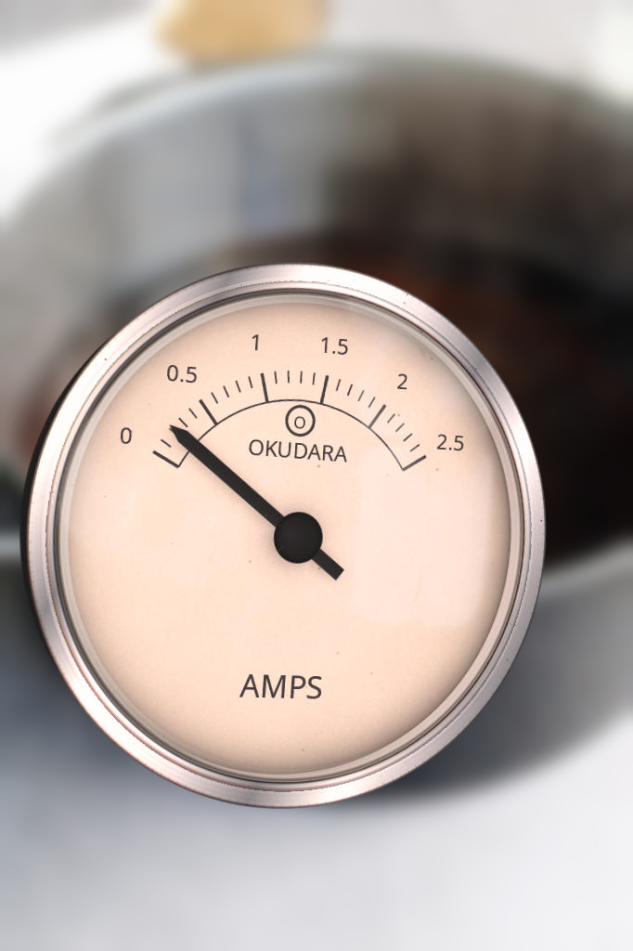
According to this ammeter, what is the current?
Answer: 0.2 A
